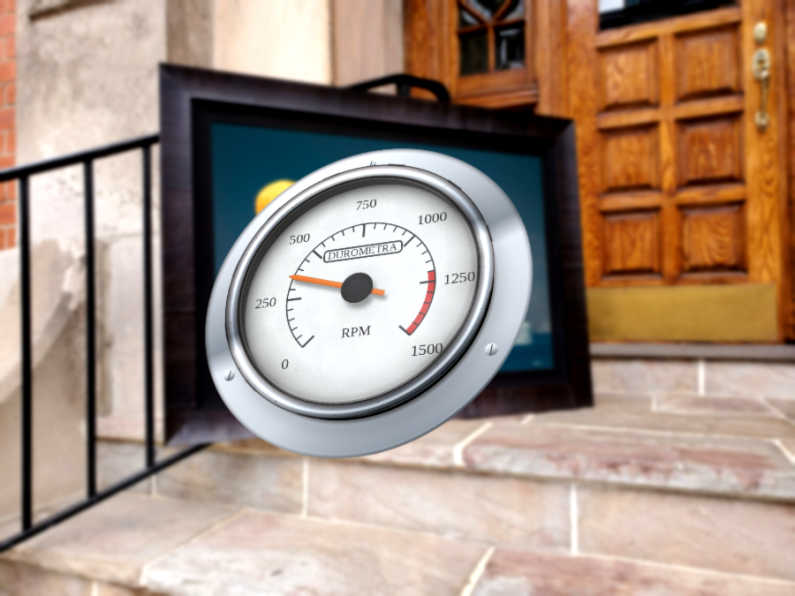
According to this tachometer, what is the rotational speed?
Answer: 350 rpm
